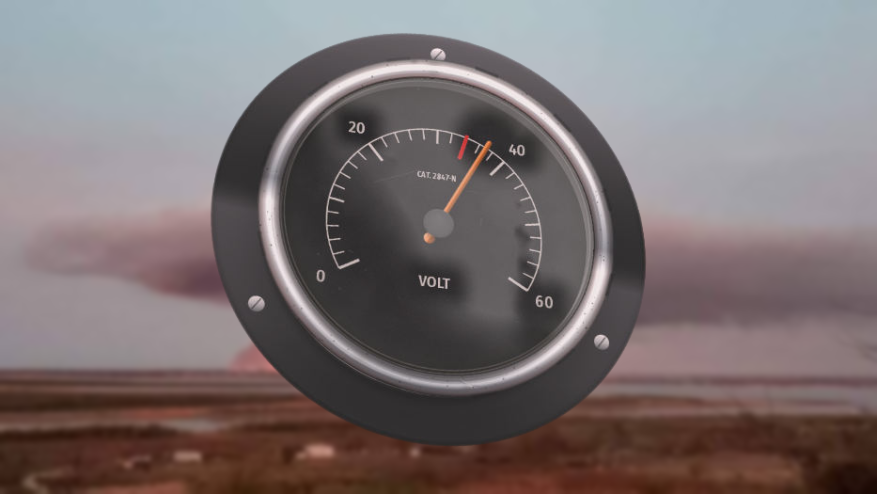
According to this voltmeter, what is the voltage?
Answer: 37 V
